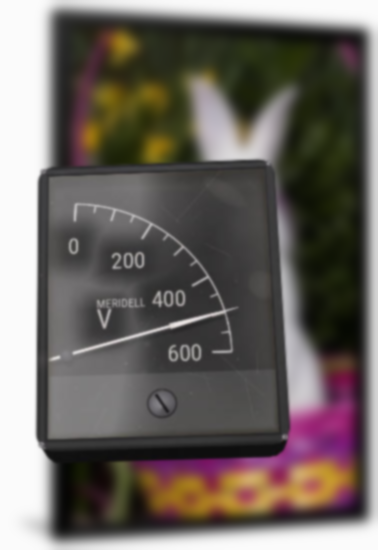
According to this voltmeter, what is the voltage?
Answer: 500 V
